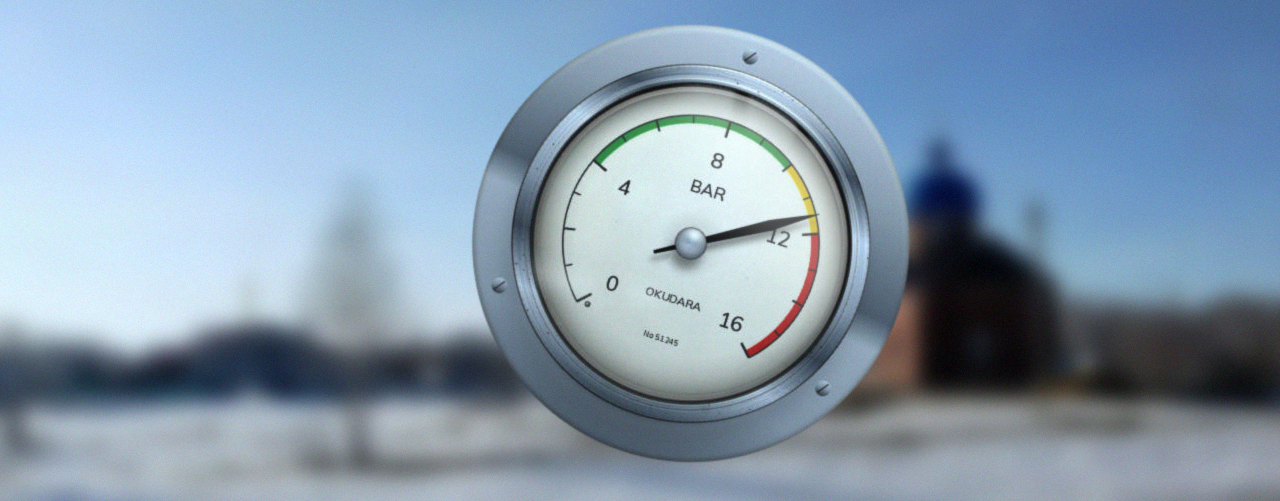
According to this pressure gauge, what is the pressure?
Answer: 11.5 bar
